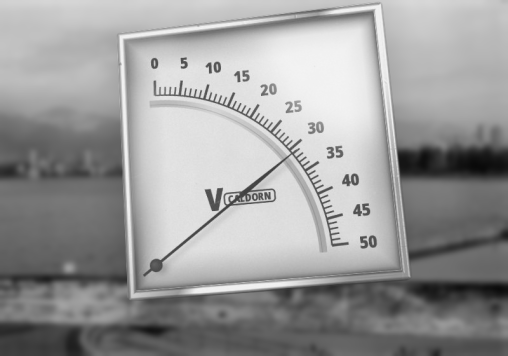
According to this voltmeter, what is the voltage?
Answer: 31 V
